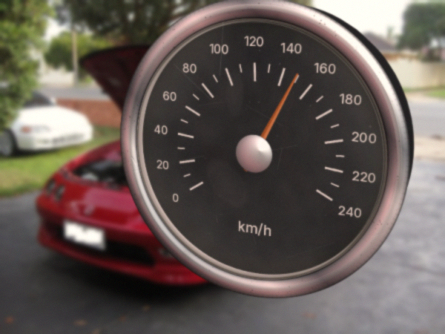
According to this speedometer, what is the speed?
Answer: 150 km/h
